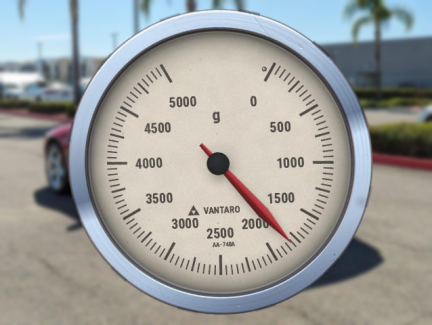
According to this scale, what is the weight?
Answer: 1800 g
